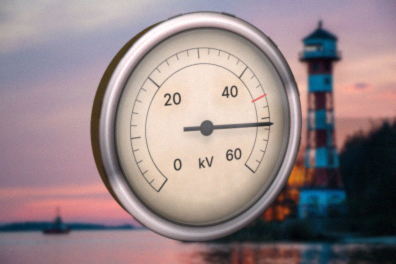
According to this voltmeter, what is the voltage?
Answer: 51 kV
